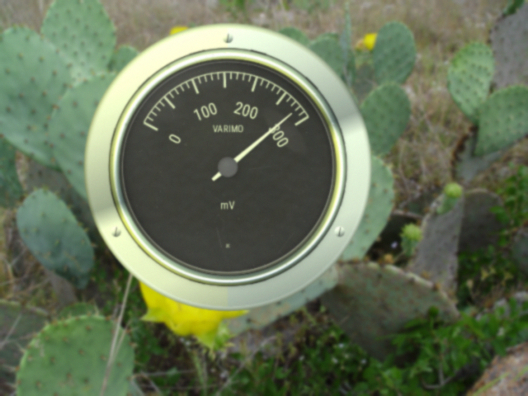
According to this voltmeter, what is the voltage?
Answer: 280 mV
